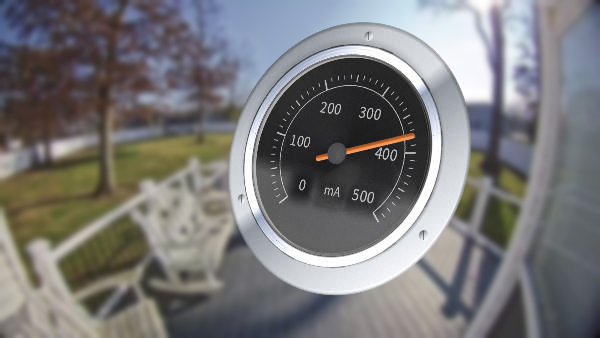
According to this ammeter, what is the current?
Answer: 380 mA
